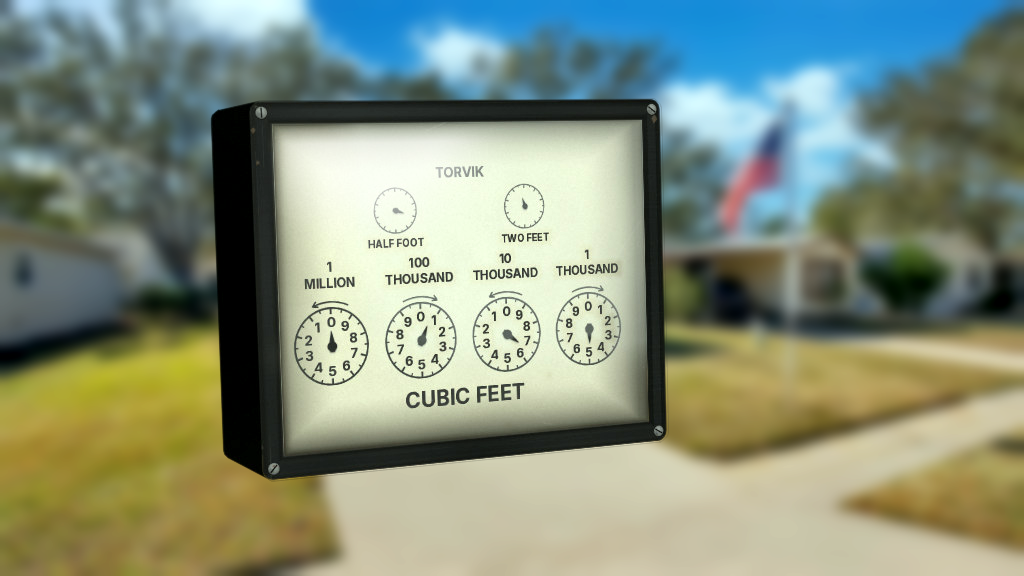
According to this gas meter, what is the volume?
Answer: 6500 ft³
